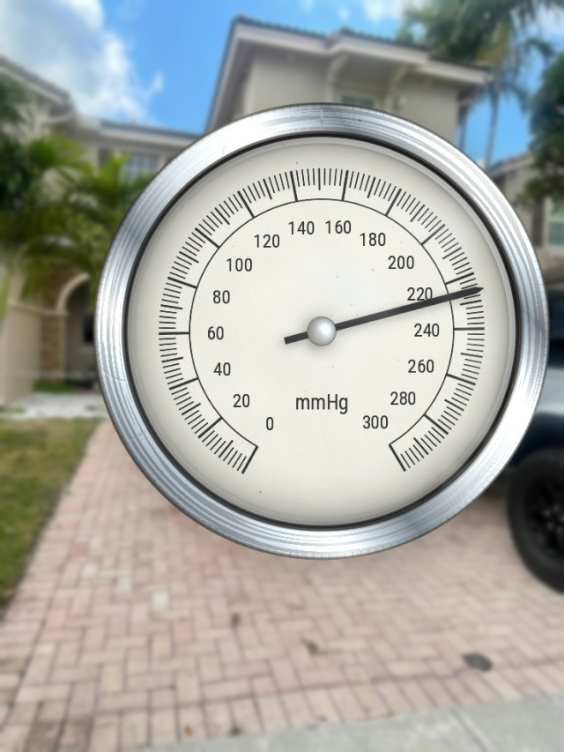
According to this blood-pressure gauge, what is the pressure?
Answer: 226 mmHg
